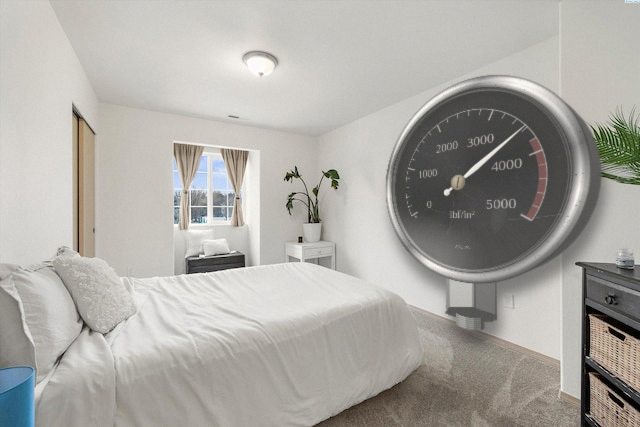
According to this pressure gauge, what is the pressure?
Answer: 3600 psi
